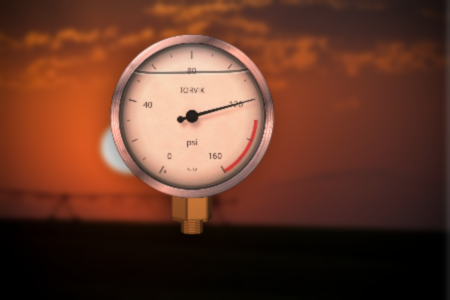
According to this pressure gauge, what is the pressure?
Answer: 120 psi
